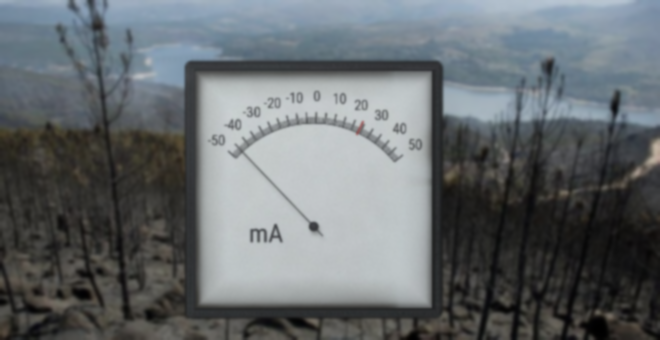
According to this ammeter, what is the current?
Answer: -45 mA
